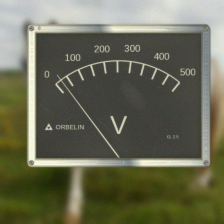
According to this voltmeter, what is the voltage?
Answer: 25 V
